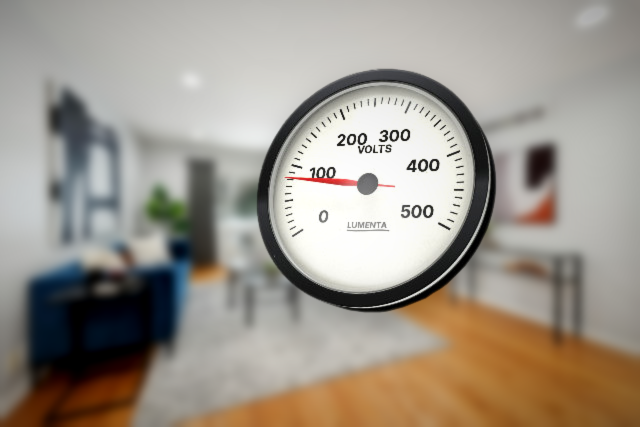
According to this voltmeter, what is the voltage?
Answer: 80 V
